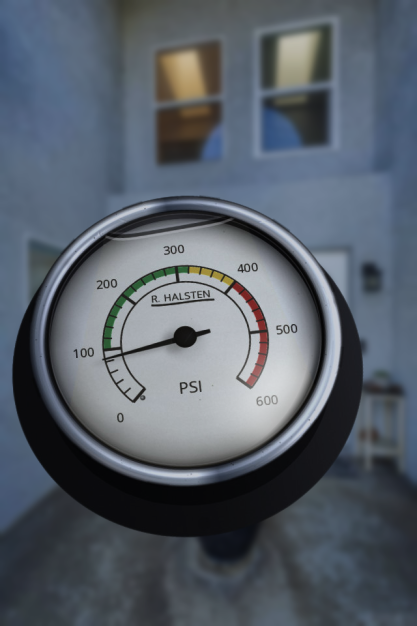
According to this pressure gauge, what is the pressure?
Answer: 80 psi
